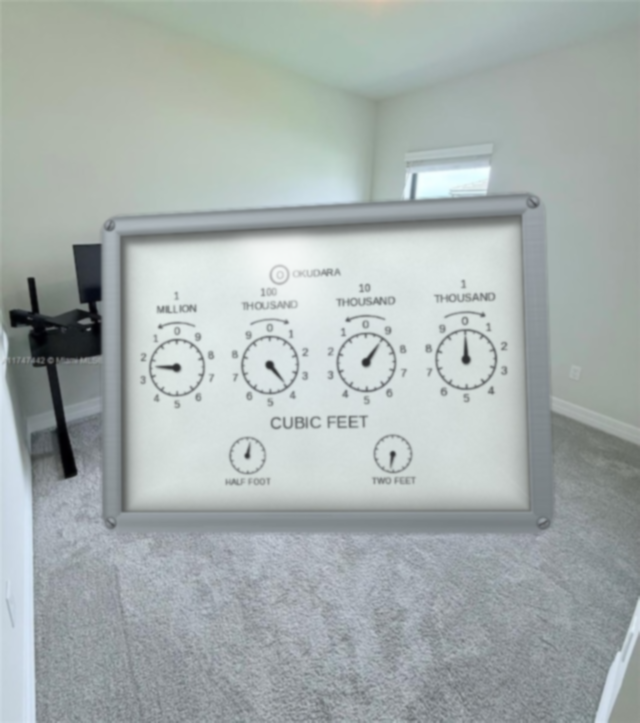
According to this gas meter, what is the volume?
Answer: 239000 ft³
